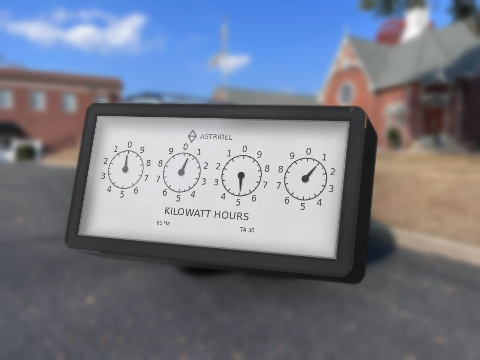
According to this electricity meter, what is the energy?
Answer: 51 kWh
